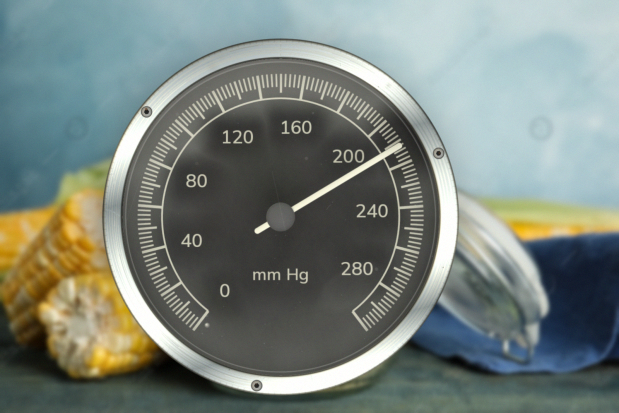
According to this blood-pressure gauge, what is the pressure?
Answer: 212 mmHg
